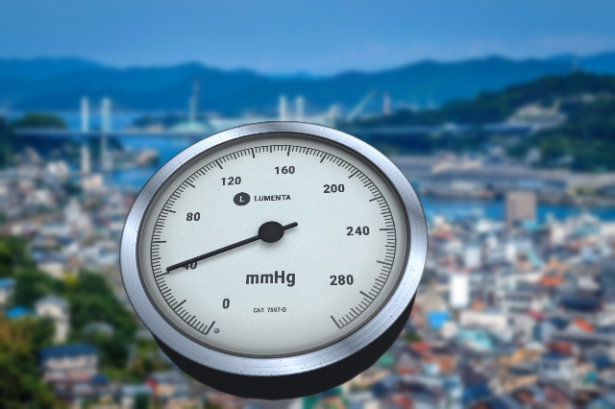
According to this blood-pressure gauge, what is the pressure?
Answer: 40 mmHg
